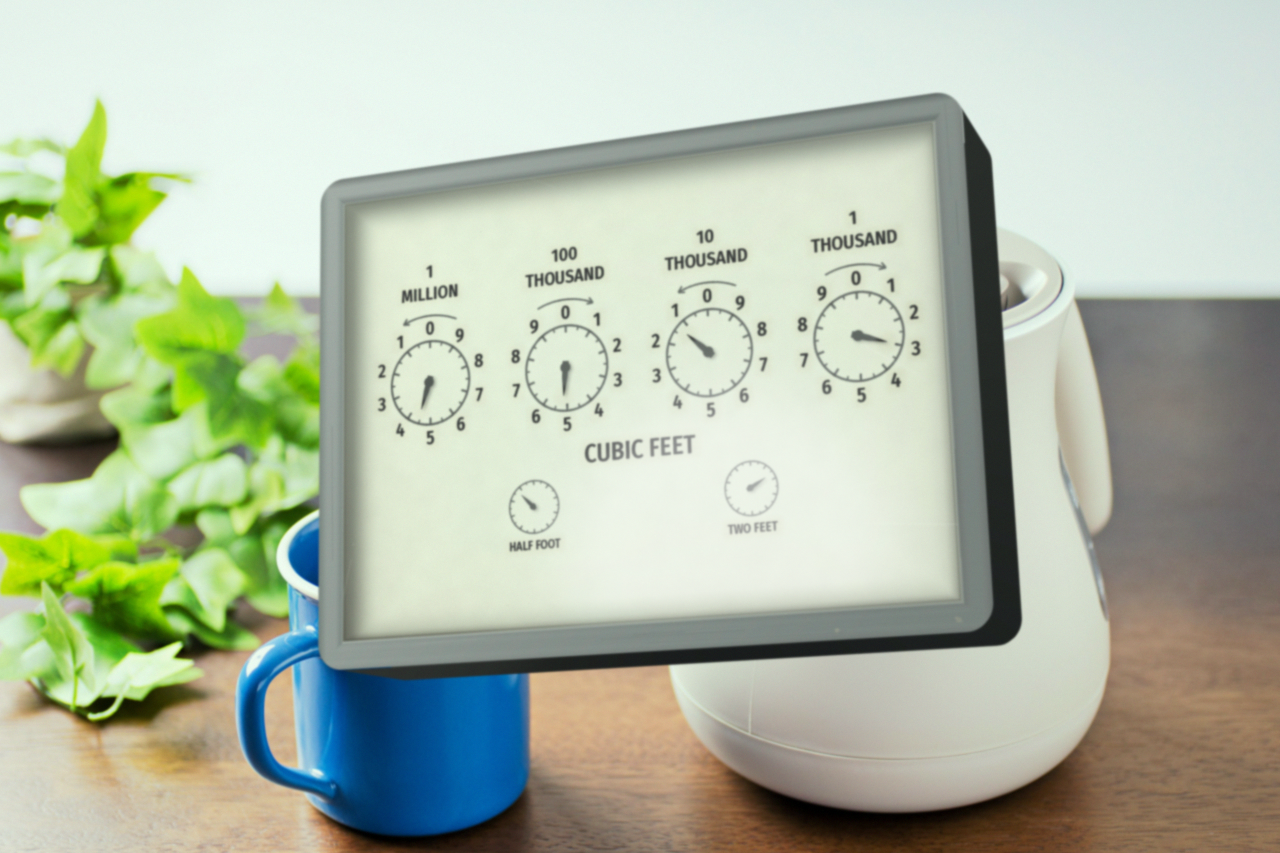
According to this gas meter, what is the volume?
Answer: 451300 ft³
